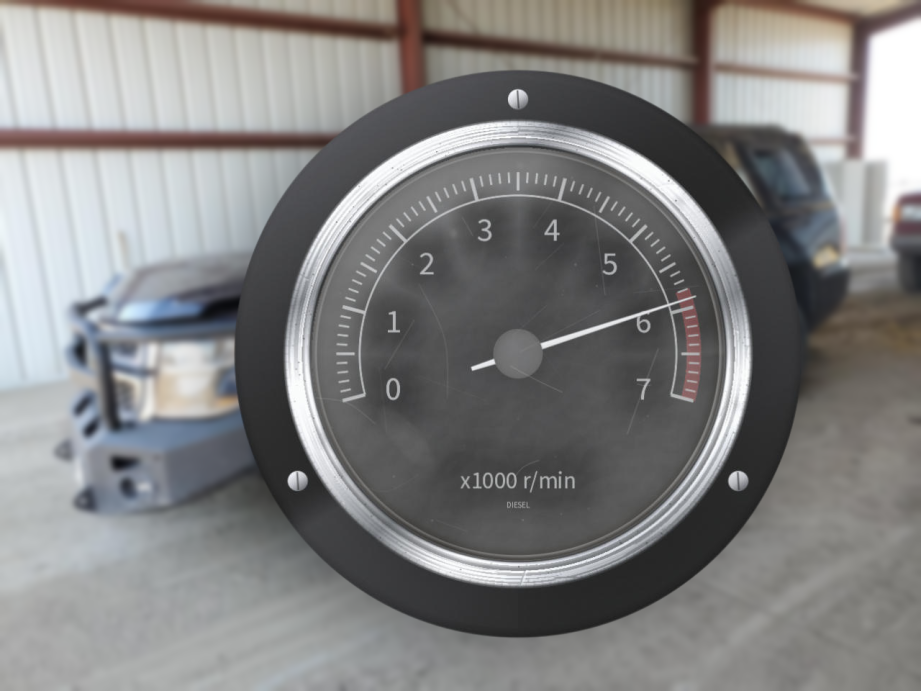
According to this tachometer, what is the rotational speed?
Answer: 5900 rpm
